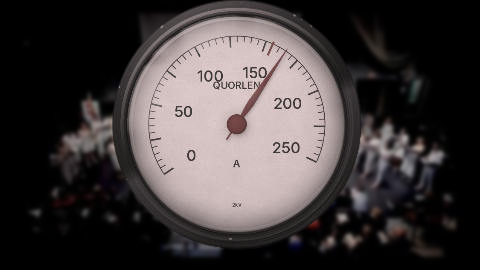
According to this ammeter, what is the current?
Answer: 165 A
